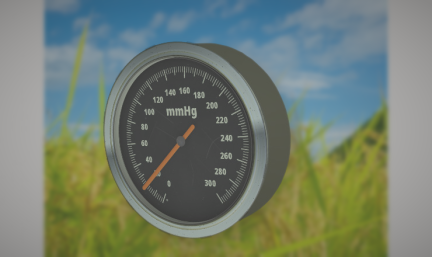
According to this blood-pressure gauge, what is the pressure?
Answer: 20 mmHg
